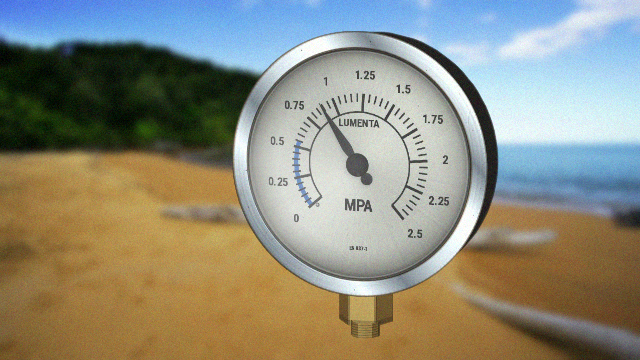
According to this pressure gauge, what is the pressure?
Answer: 0.9 MPa
